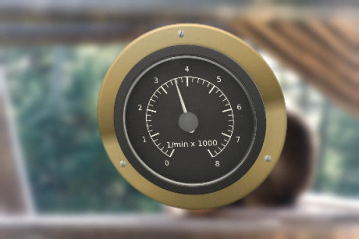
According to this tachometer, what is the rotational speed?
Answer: 3600 rpm
